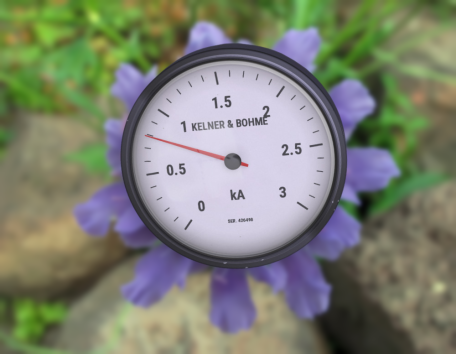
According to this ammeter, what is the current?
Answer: 0.8 kA
